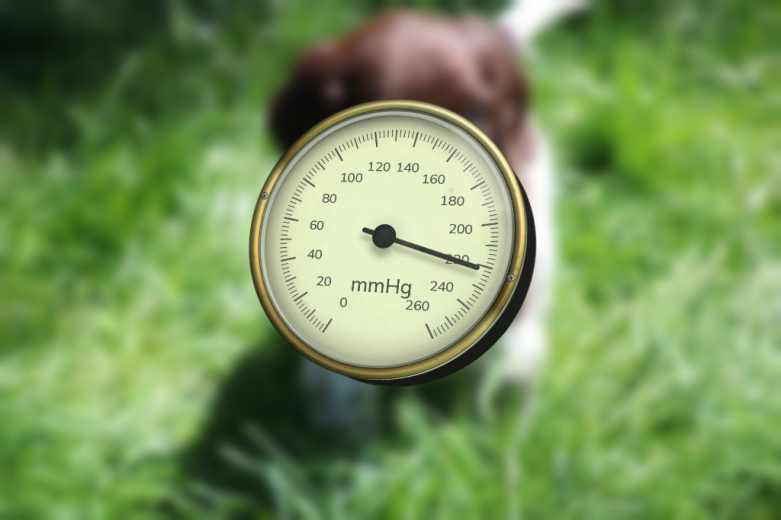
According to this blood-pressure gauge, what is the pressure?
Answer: 222 mmHg
